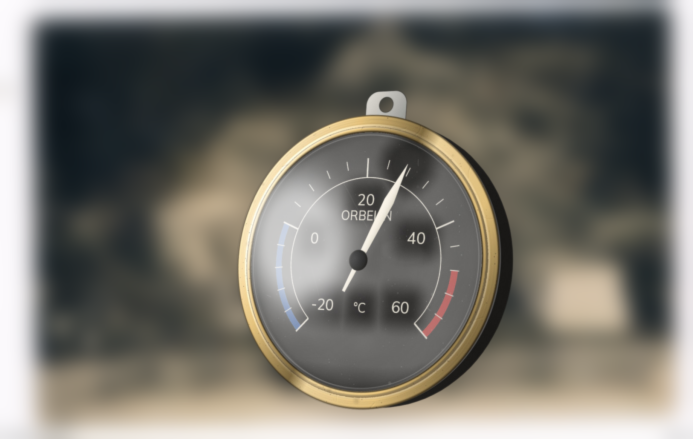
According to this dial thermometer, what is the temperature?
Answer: 28 °C
